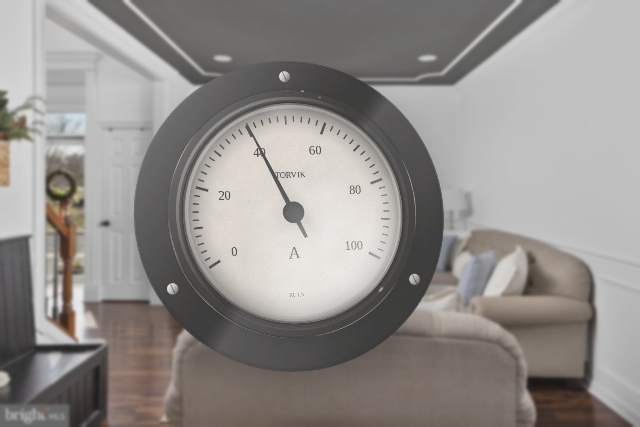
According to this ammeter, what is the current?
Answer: 40 A
